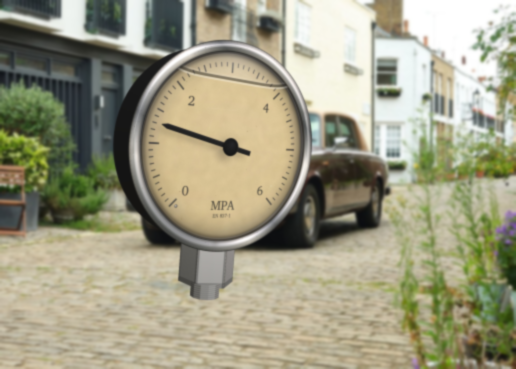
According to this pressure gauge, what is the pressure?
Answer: 1.3 MPa
